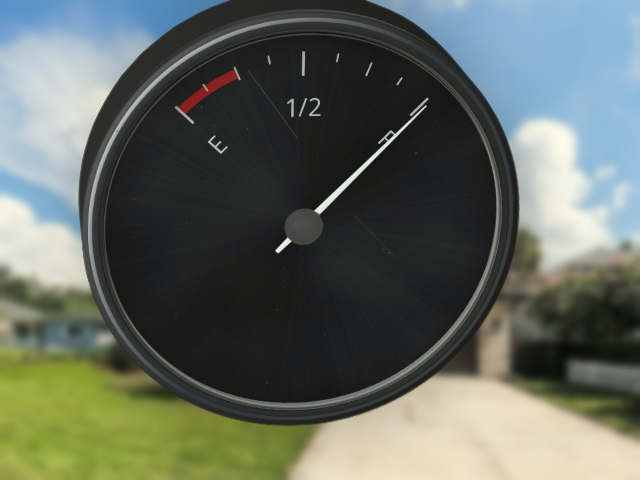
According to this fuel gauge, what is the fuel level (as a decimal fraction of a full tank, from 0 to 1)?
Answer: 1
